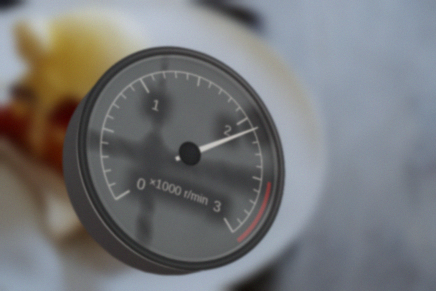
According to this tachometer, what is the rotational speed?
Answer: 2100 rpm
